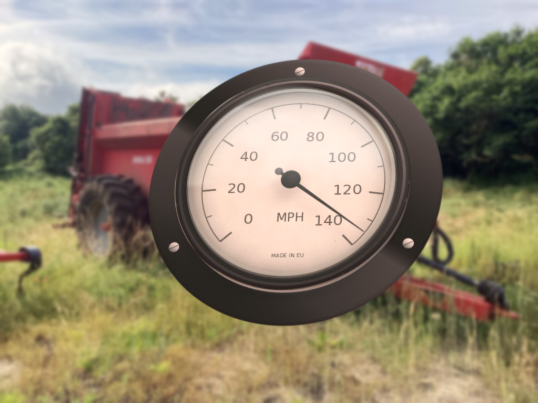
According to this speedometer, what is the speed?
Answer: 135 mph
